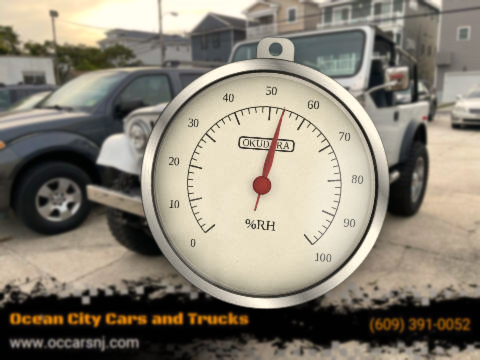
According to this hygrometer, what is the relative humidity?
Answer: 54 %
